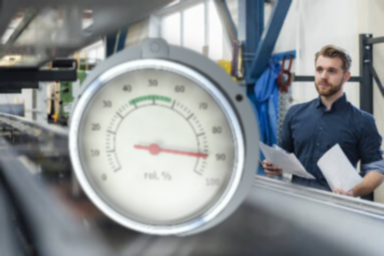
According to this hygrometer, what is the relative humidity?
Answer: 90 %
